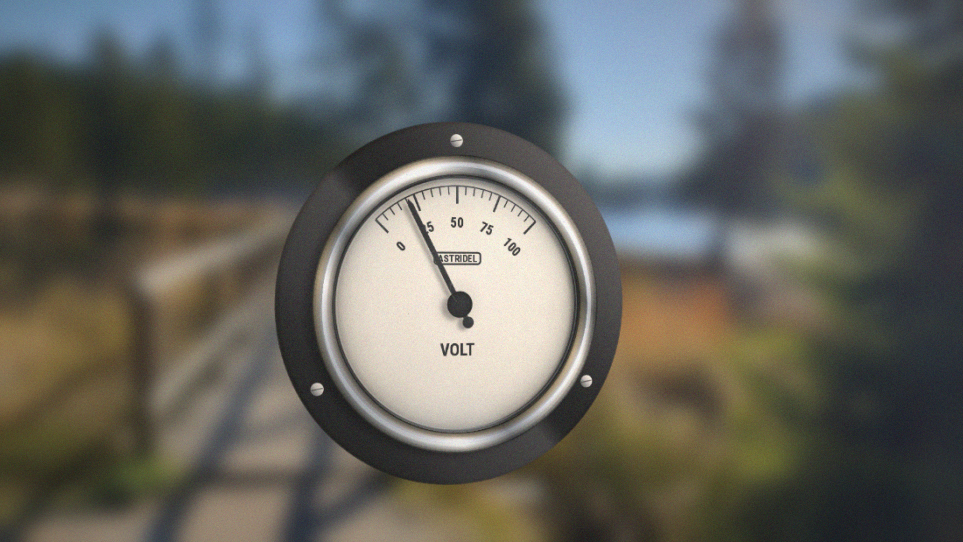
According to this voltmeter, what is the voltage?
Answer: 20 V
